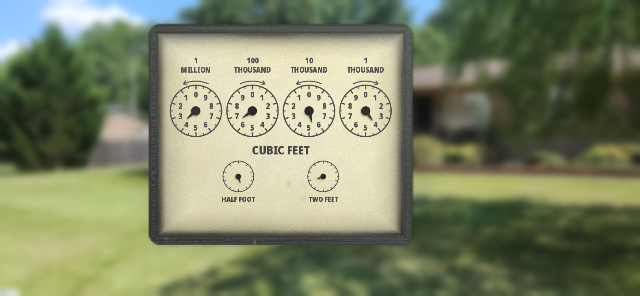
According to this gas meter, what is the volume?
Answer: 365400 ft³
